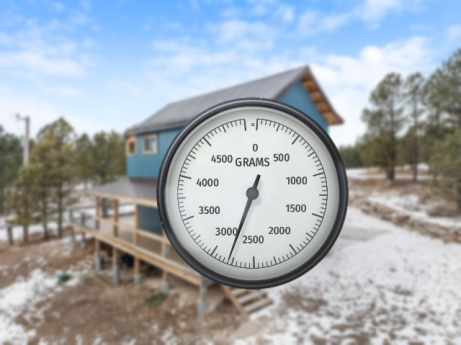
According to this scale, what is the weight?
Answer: 2800 g
